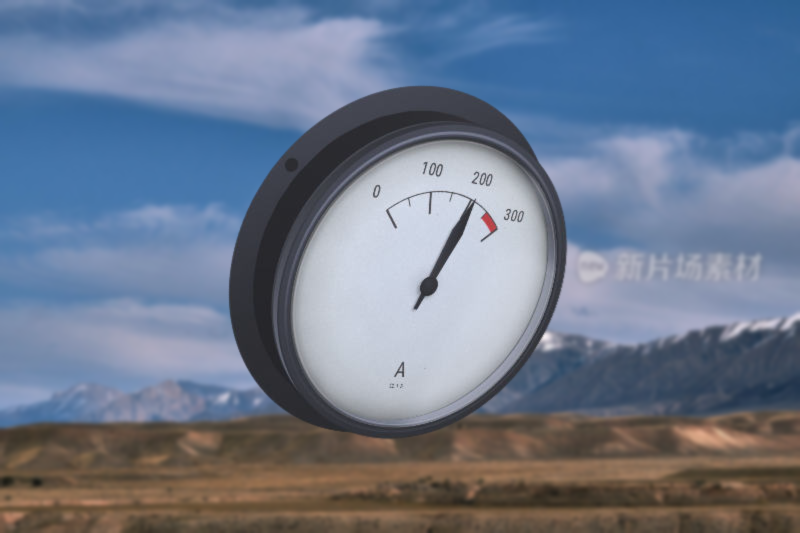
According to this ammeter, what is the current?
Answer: 200 A
